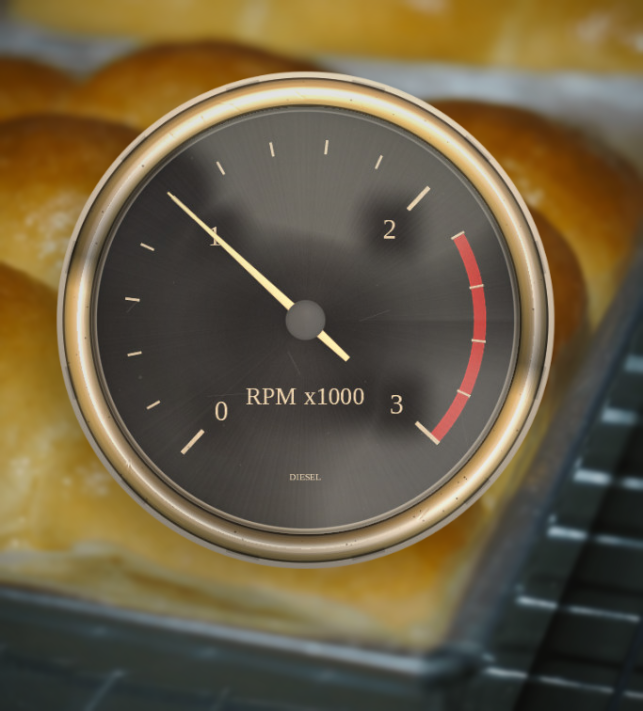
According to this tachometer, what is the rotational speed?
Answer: 1000 rpm
